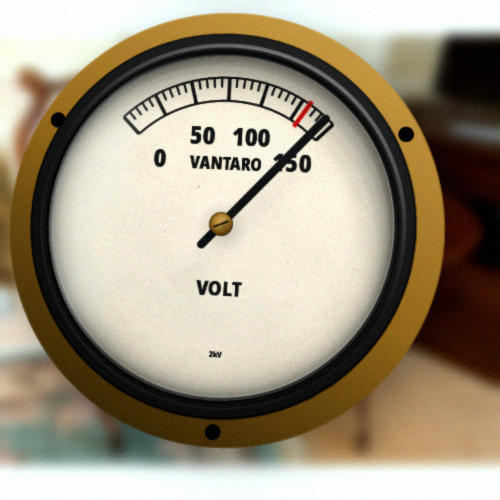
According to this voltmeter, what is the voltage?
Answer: 145 V
